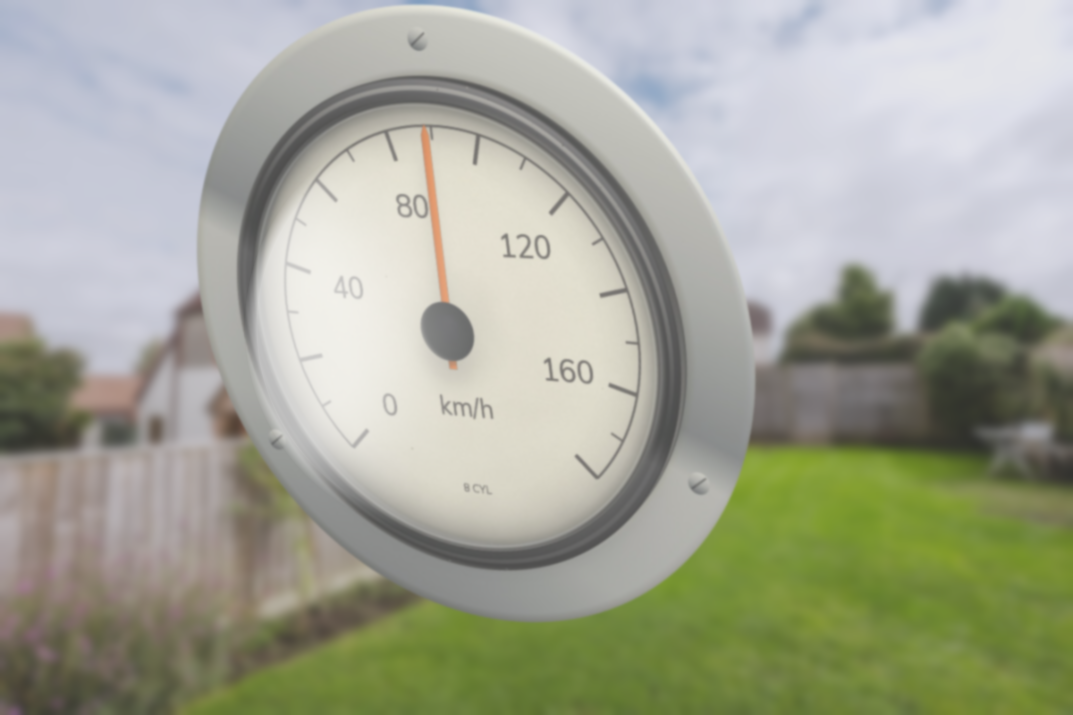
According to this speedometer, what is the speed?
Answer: 90 km/h
